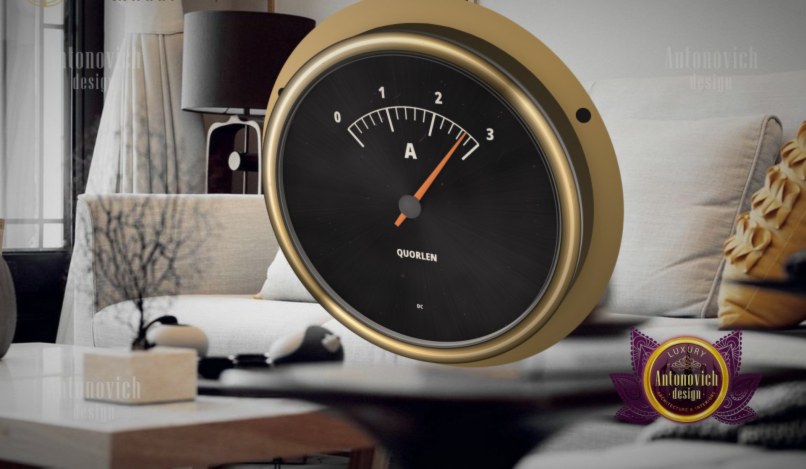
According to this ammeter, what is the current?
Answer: 2.7 A
